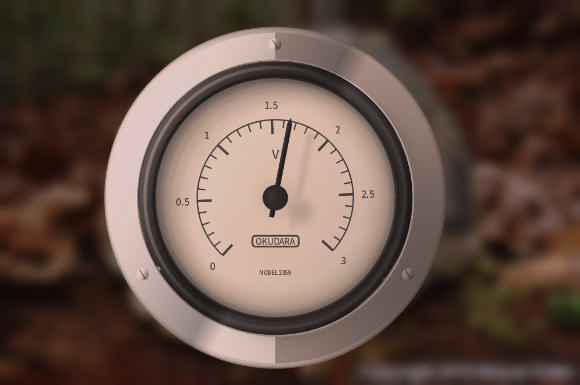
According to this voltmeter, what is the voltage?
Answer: 1.65 V
